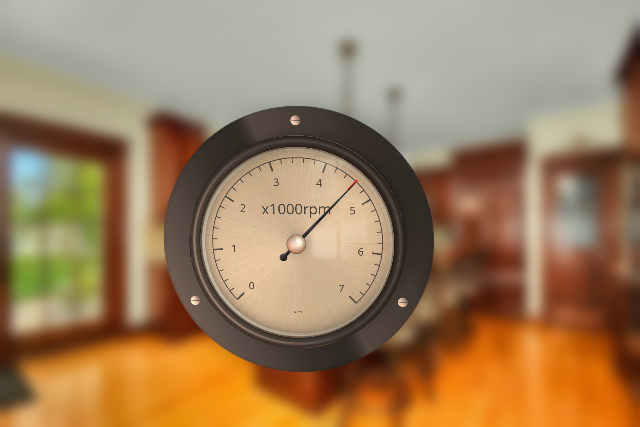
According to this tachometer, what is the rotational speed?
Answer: 4600 rpm
